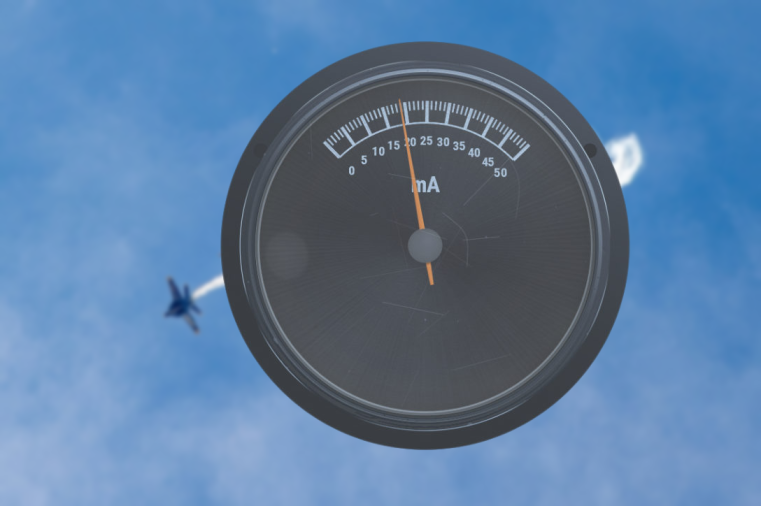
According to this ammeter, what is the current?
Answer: 19 mA
